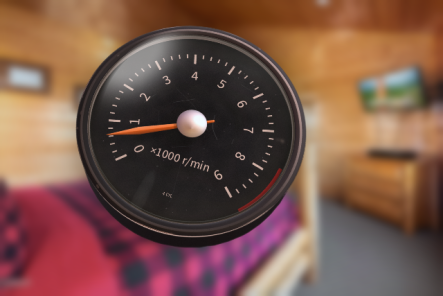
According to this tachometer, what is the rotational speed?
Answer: 600 rpm
